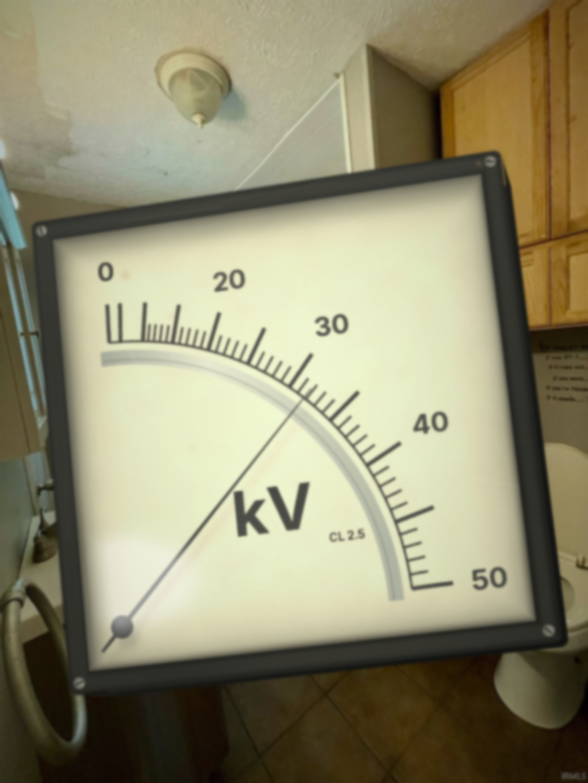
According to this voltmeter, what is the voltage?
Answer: 32 kV
